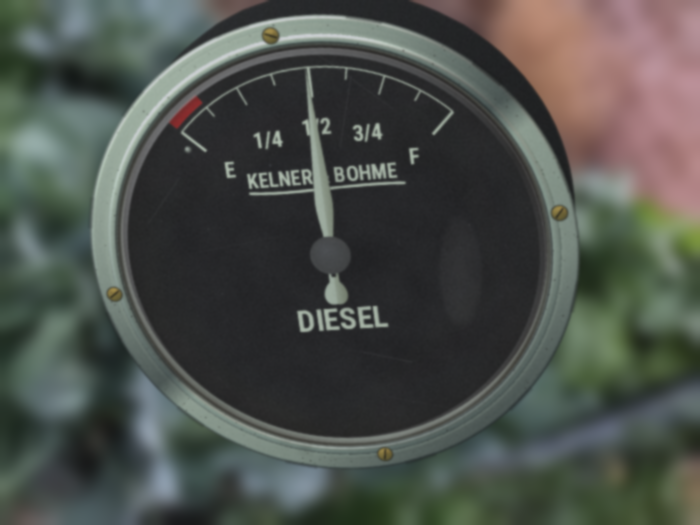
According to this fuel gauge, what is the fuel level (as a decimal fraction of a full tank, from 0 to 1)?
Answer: 0.5
